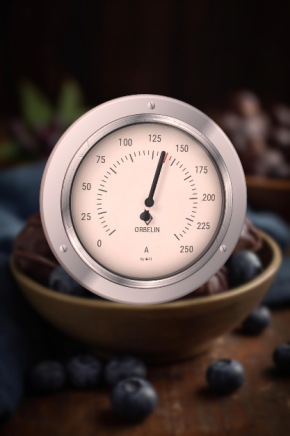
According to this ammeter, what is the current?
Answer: 135 A
